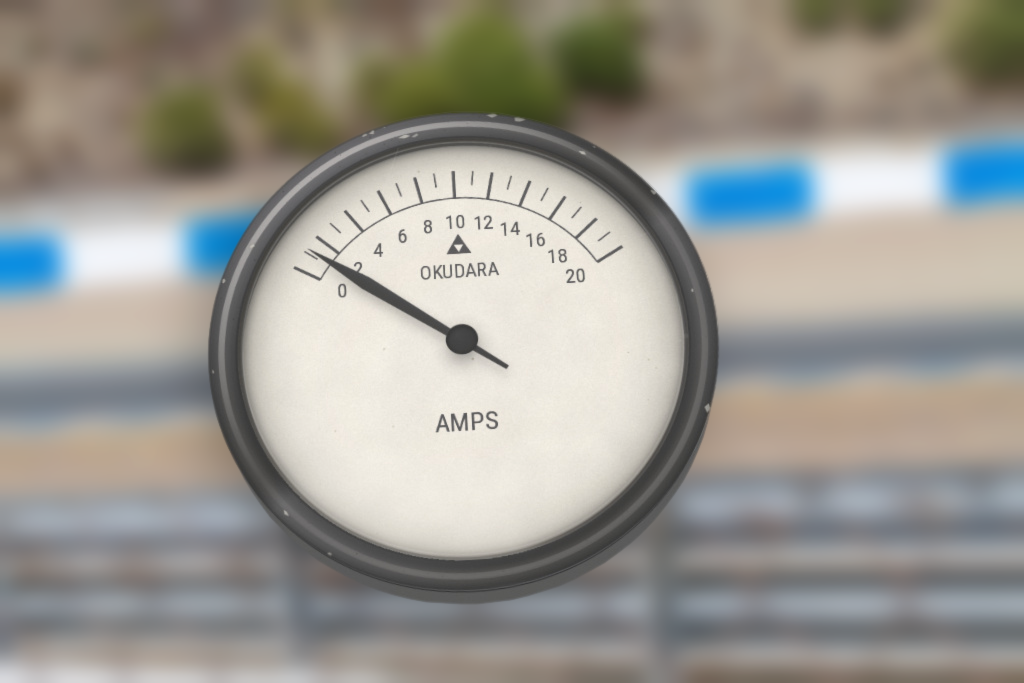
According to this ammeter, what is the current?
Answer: 1 A
